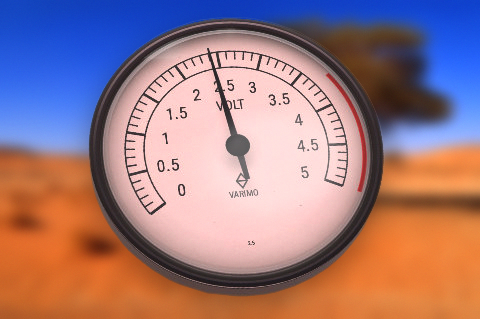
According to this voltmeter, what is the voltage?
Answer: 2.4 V
